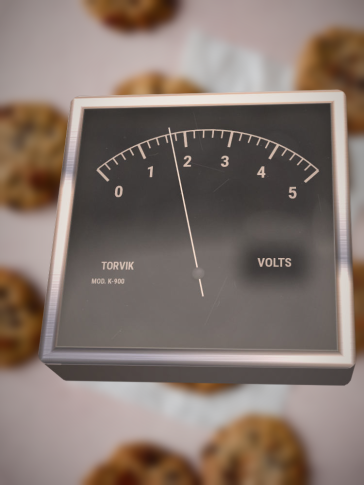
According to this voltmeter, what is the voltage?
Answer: 1.7 V
